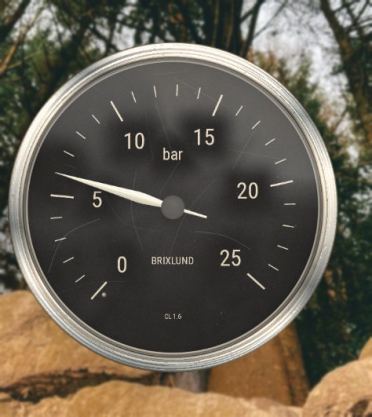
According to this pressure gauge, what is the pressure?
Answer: 6 bar
